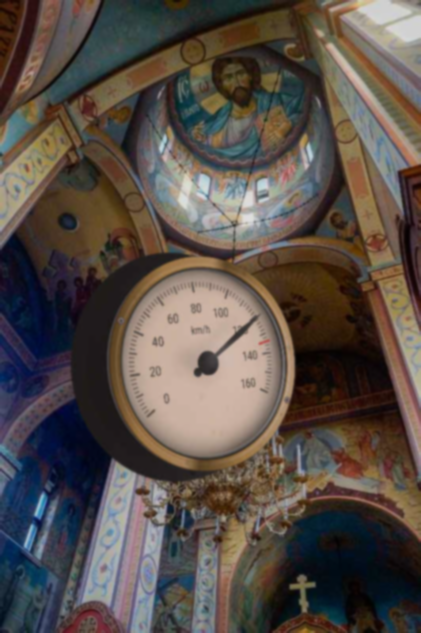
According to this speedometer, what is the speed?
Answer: 120 km/h
